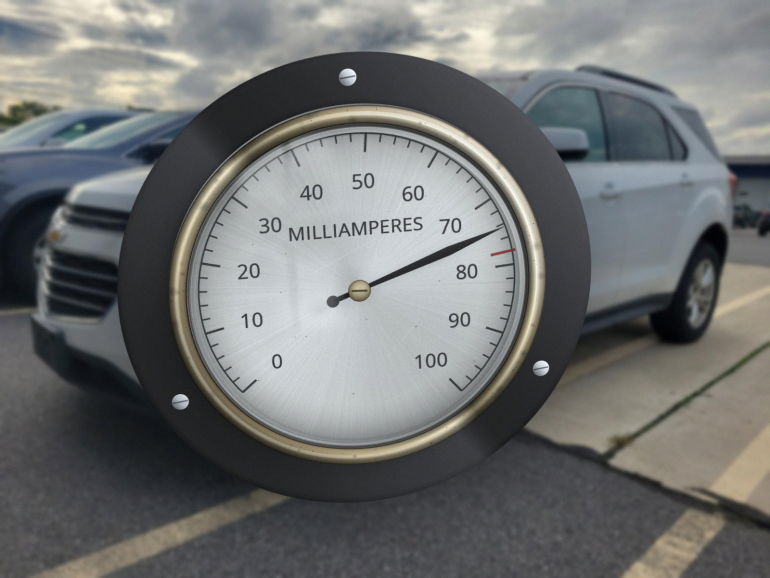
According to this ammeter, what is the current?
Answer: 74 mA
